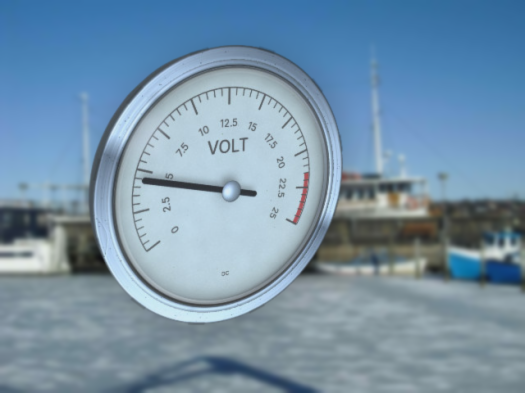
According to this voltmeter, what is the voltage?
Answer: 4.5 V
